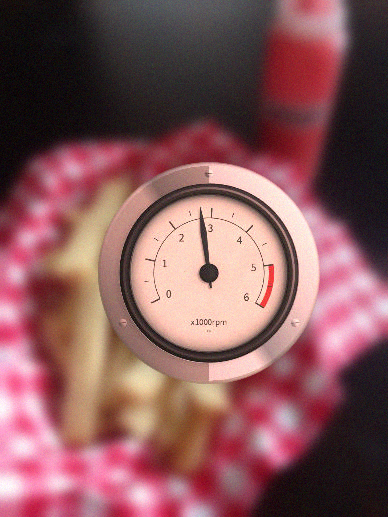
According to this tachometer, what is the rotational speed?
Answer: 2750 rpm
